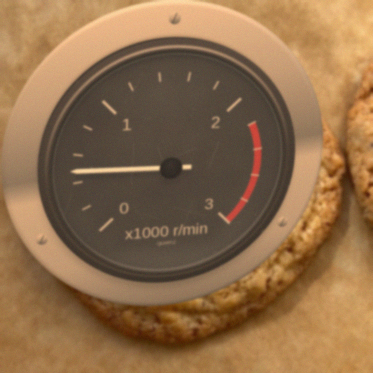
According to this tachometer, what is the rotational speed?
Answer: 500 rpm
